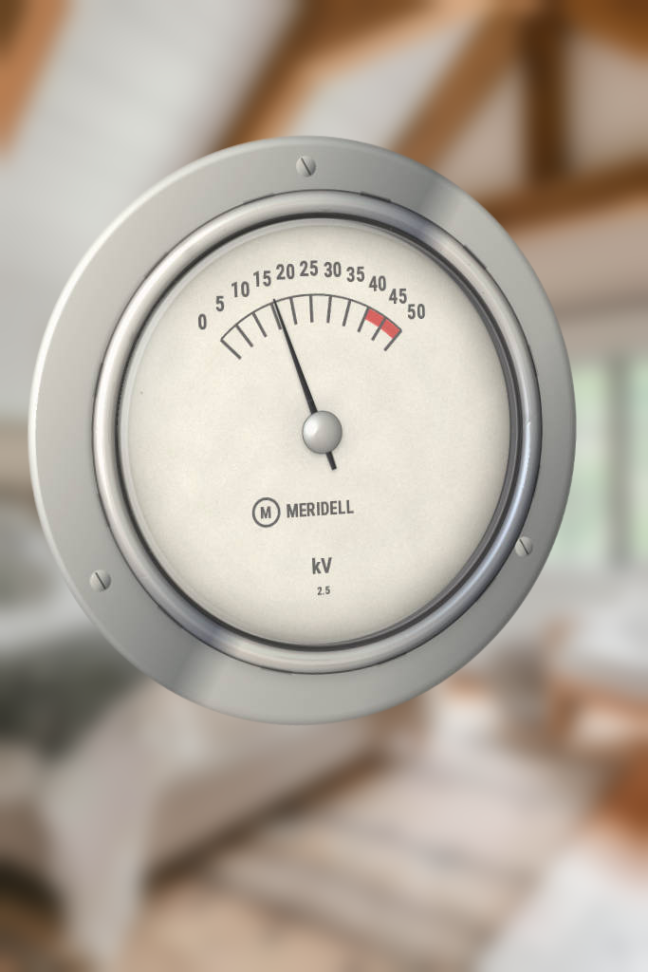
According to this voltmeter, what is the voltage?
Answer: 15 kV
